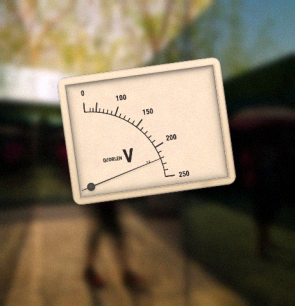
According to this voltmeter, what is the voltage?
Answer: 220 V
